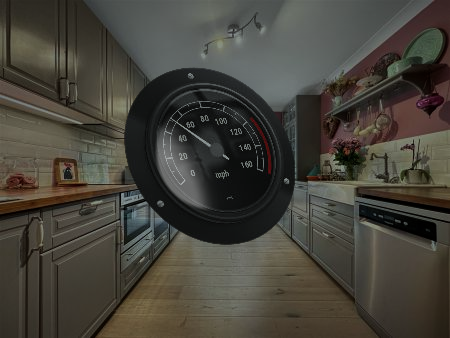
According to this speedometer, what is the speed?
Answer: 50 mph
